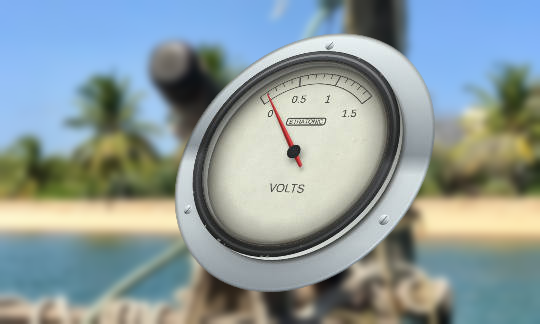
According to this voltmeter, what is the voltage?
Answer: 0.1 V
